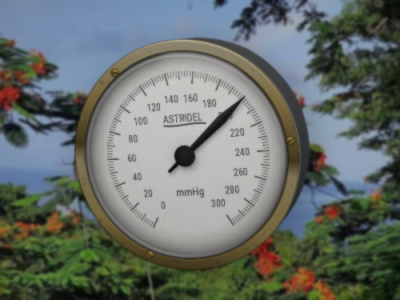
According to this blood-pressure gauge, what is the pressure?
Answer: 200 mmHg
